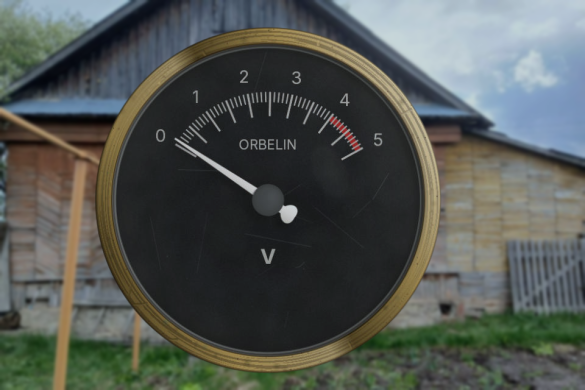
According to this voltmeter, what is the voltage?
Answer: 0.1 V
